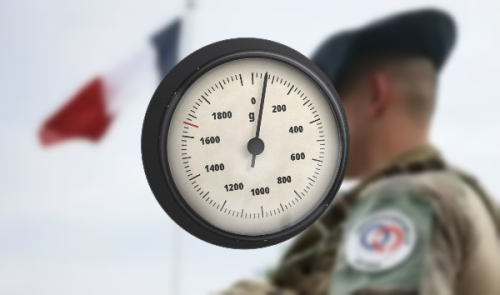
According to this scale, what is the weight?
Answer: 60 g
